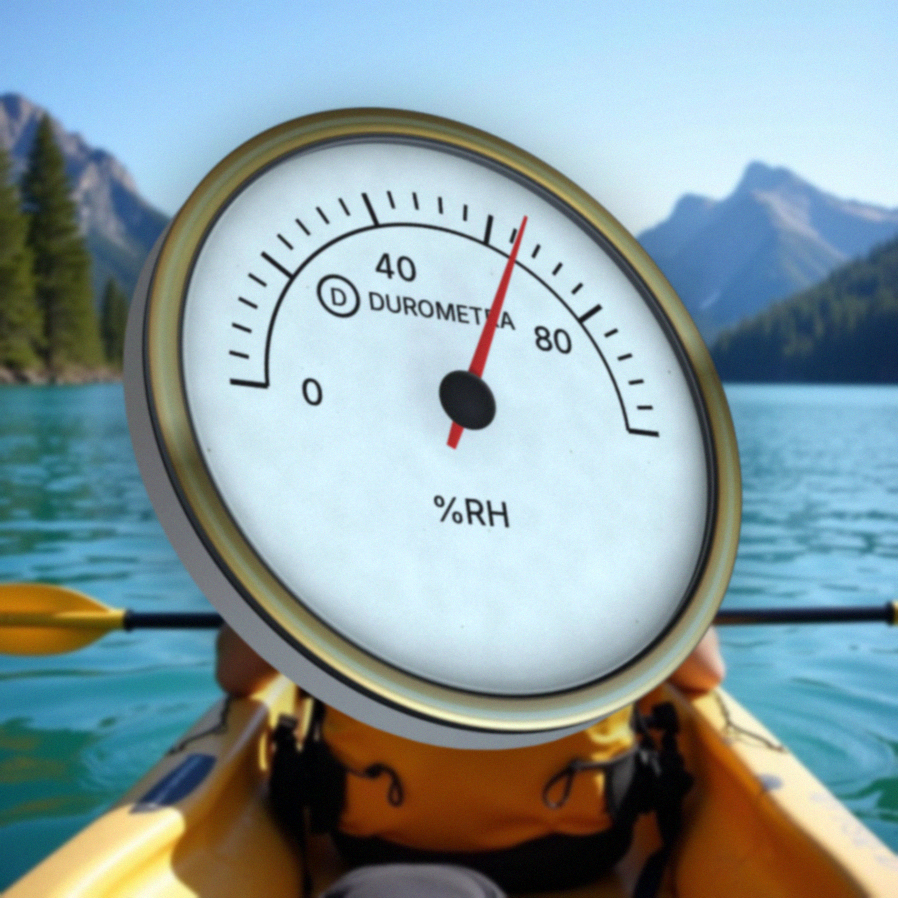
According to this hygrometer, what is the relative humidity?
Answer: 64 %
